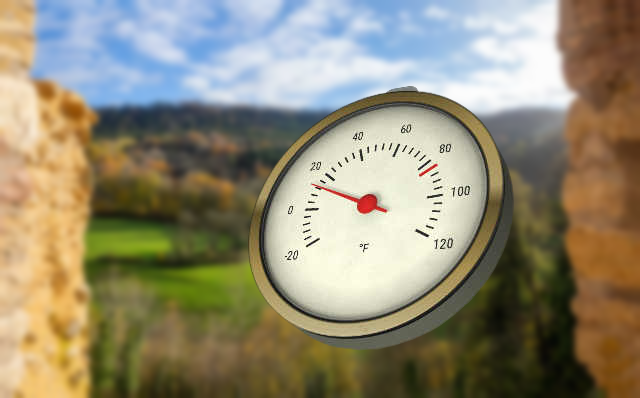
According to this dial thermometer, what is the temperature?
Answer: 12 °F
